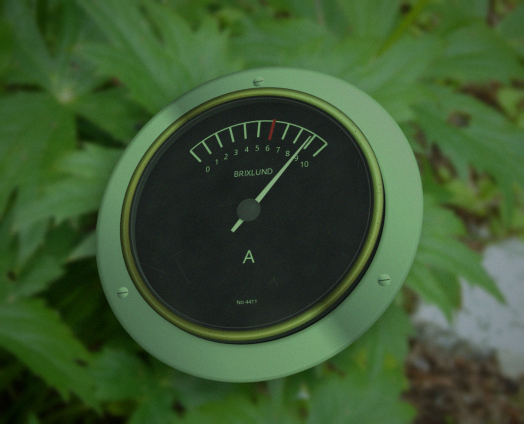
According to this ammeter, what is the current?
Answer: 9 A
